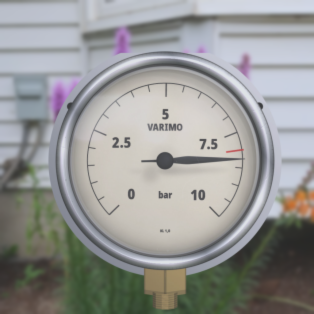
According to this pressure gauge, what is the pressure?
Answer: 8.25 bar
